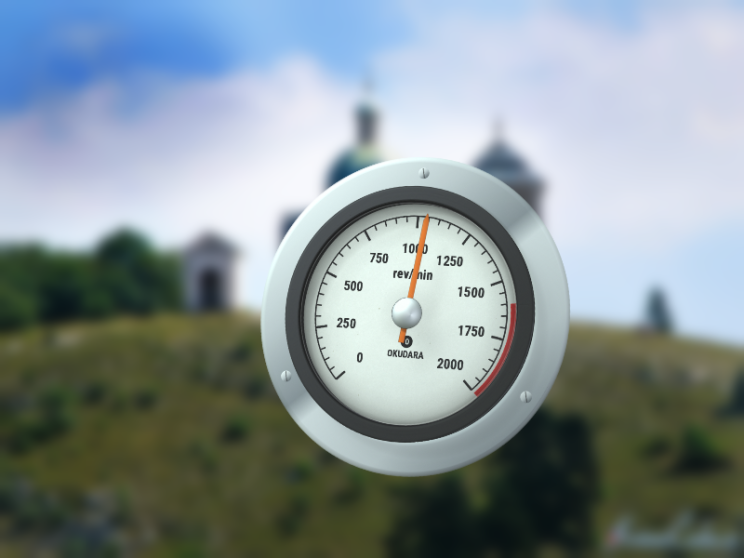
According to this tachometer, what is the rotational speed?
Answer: 1050 rpm
